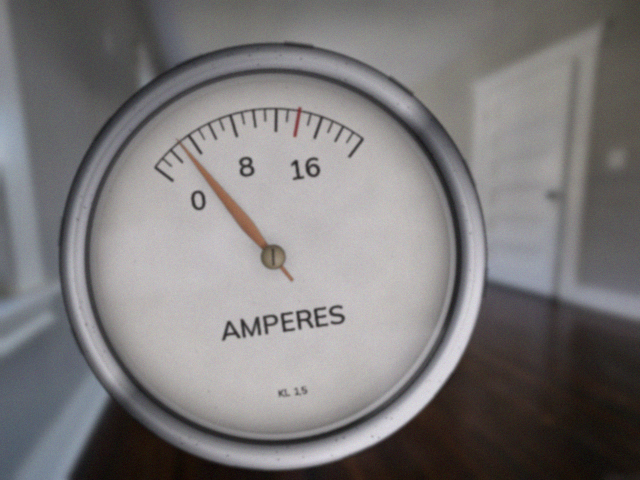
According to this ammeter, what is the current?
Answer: 3 A
